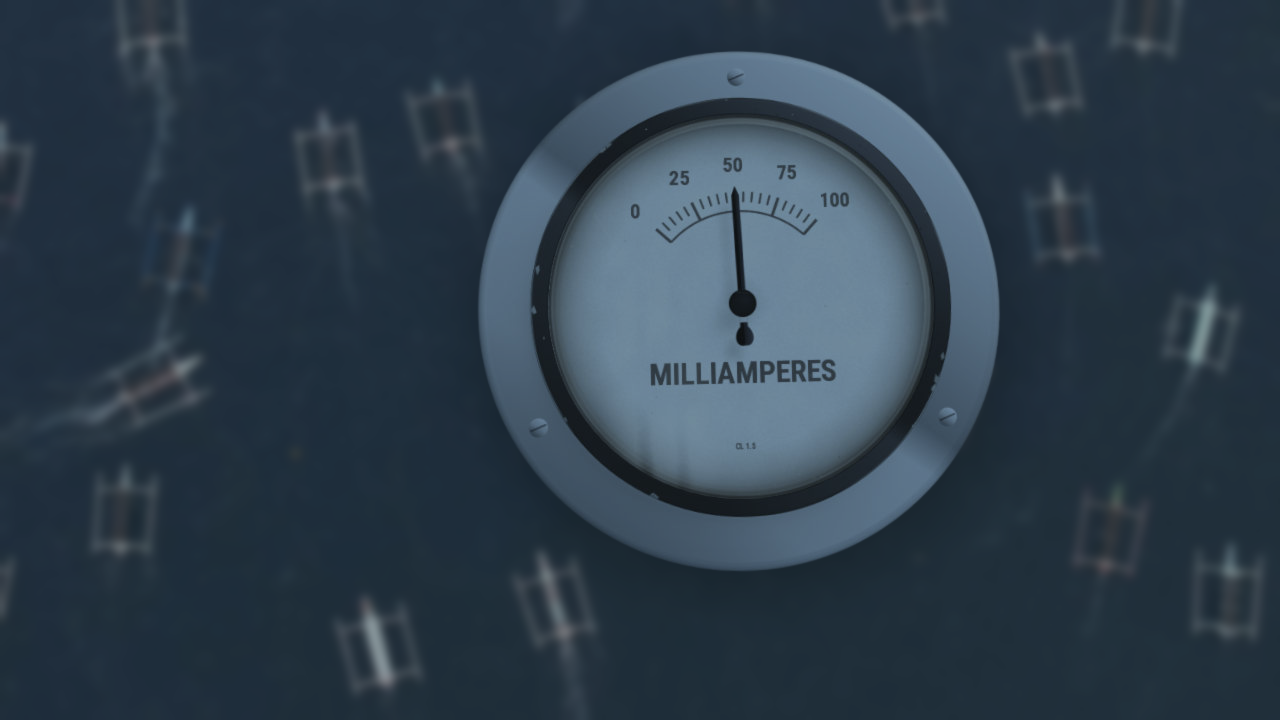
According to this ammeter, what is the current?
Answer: 50 mA
